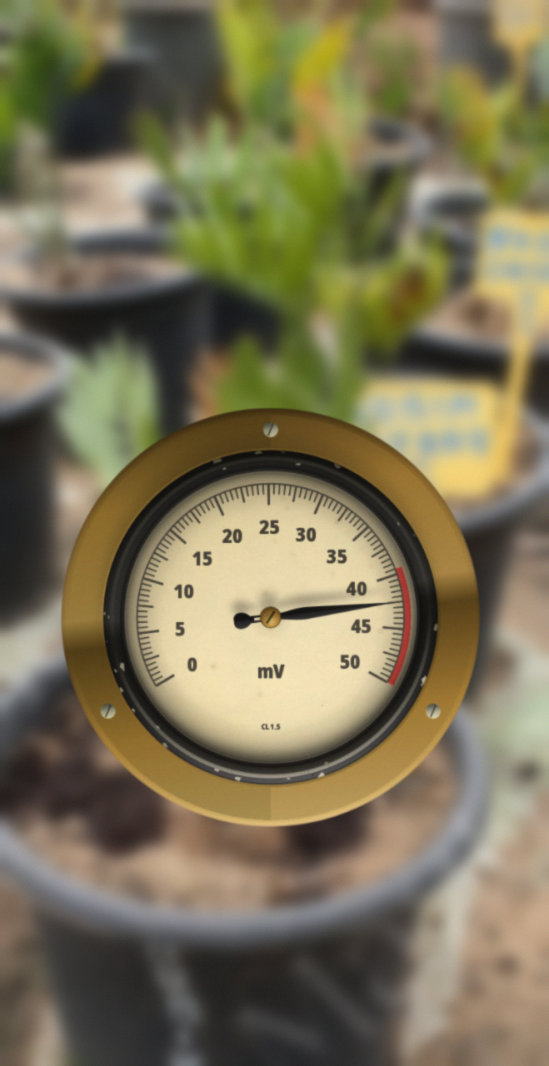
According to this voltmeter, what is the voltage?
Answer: 42.5 mV
